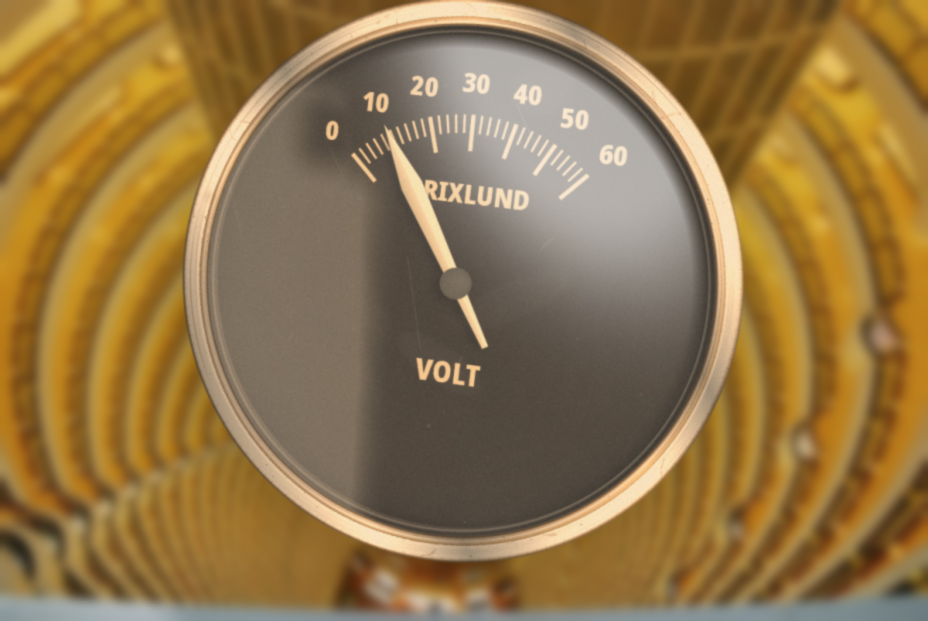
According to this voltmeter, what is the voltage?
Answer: 10 V
